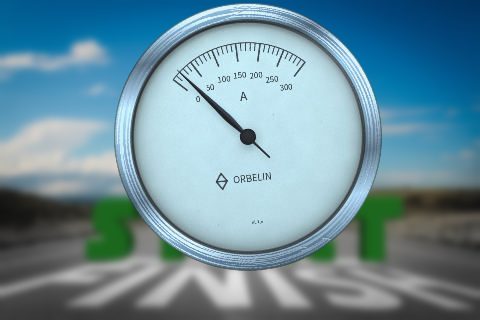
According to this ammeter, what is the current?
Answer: 20 A
